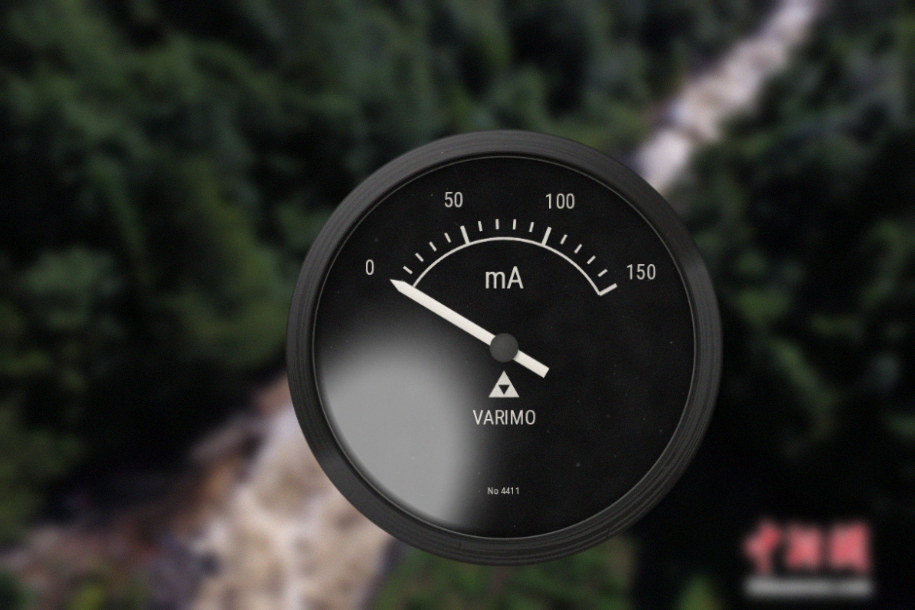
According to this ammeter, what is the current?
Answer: 0 mA
